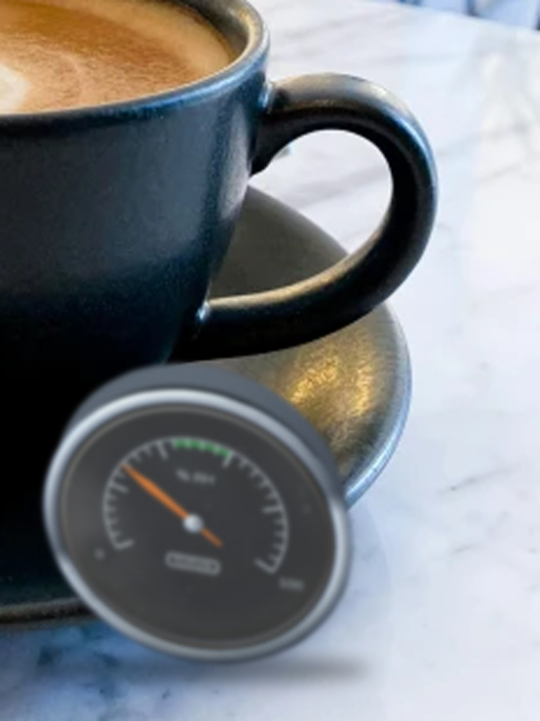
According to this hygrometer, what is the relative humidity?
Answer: 28 %
